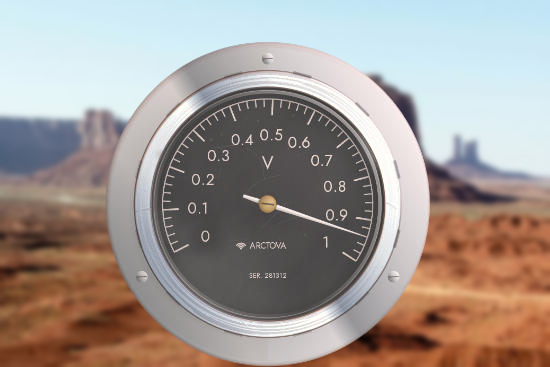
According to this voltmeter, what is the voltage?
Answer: 0.94 V
